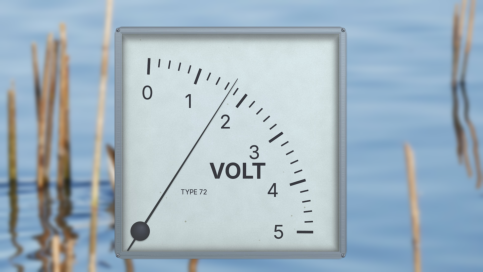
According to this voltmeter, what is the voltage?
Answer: 1.7 V
